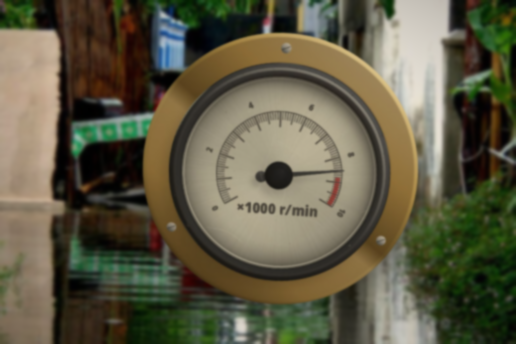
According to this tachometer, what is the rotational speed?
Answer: 8500 rpm
